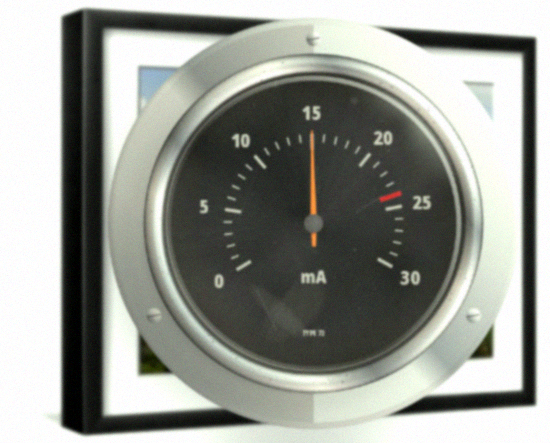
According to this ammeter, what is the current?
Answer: 15 mA
